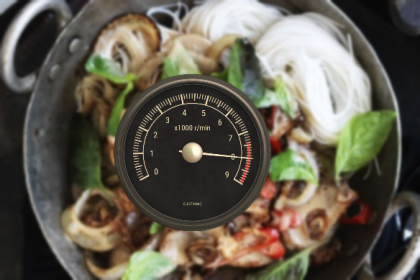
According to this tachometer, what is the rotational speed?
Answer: 8000 rpm
